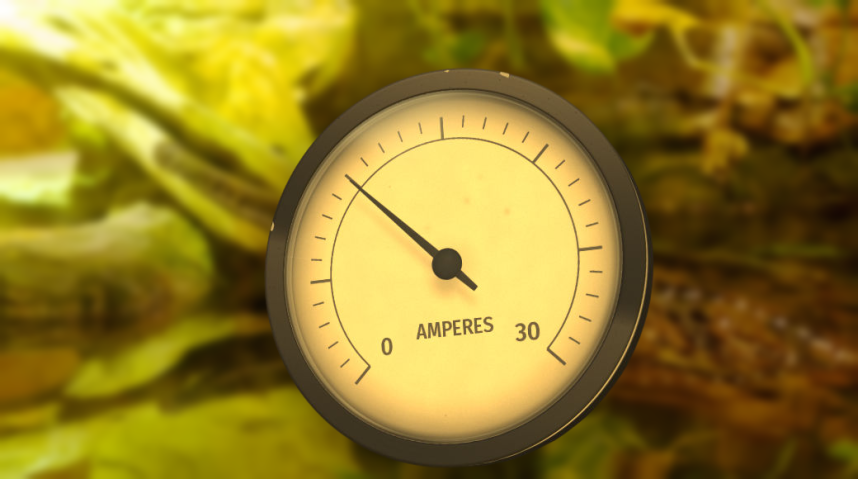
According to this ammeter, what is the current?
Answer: 10 A
